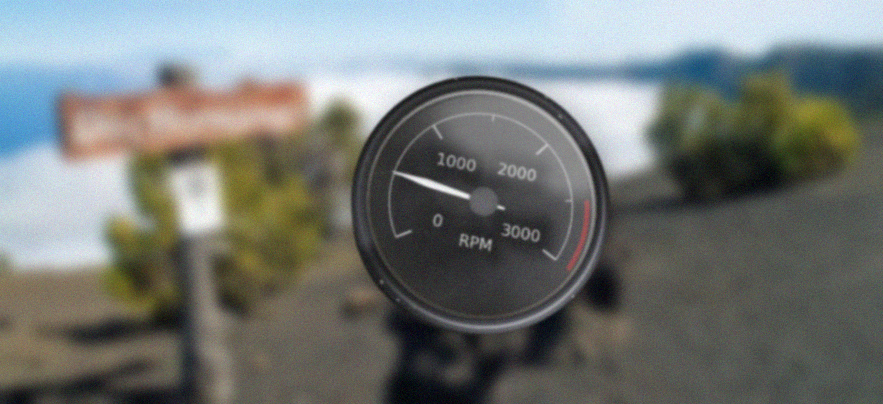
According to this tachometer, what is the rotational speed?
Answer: 500 rpm
